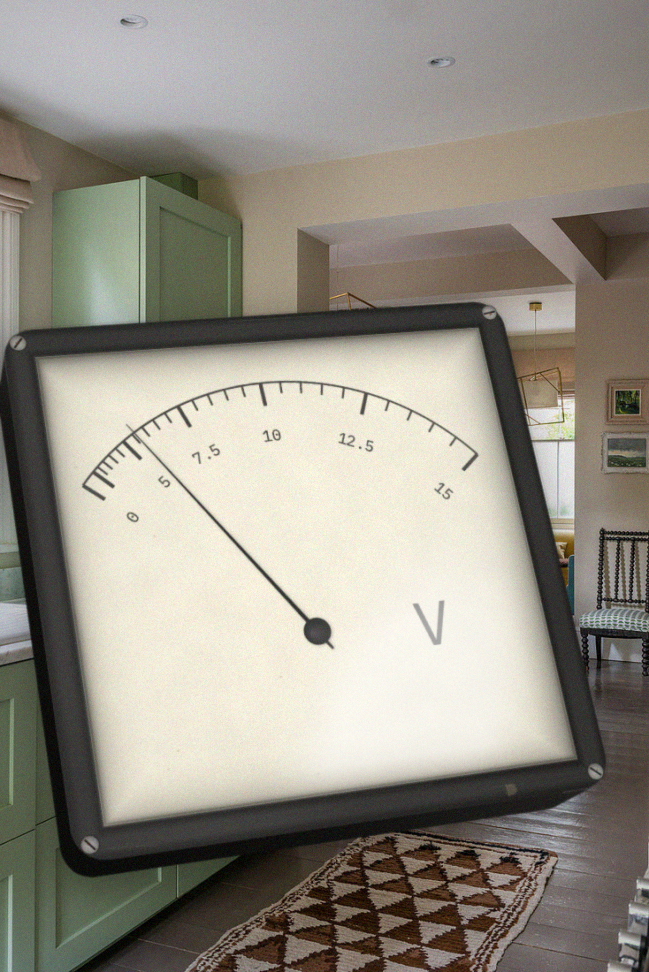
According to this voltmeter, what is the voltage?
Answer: 5.5 V
